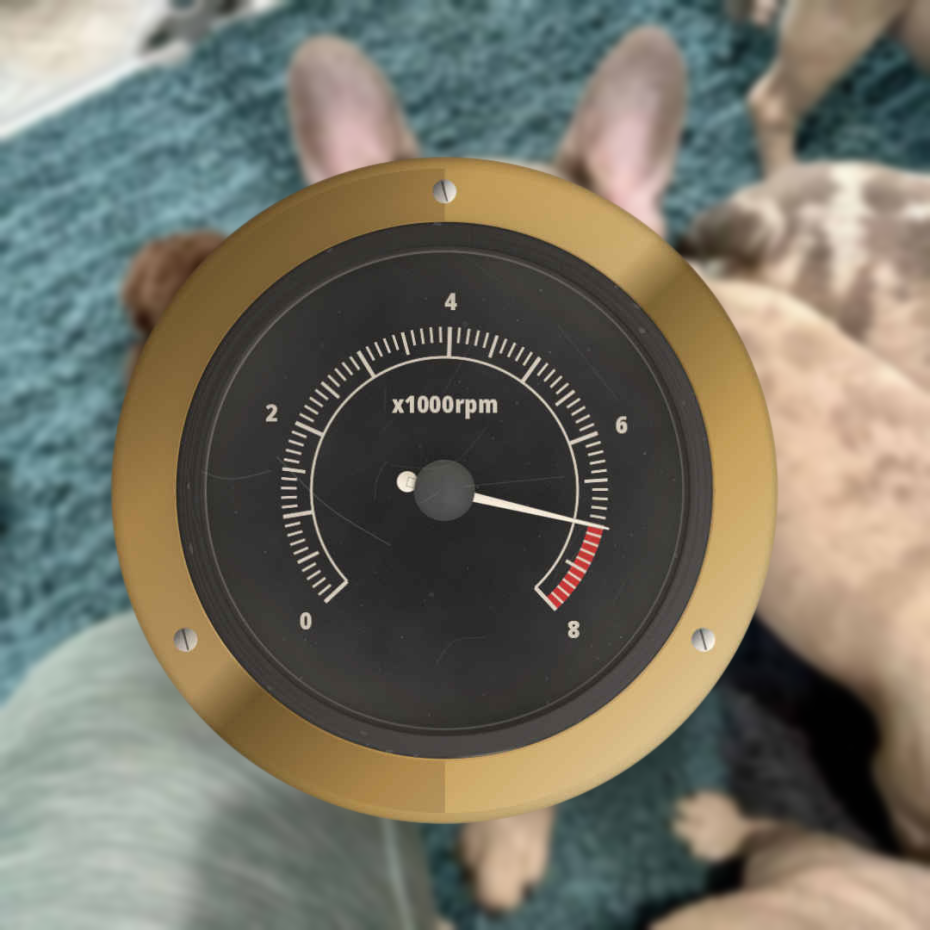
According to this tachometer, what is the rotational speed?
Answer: 7000 rpm
